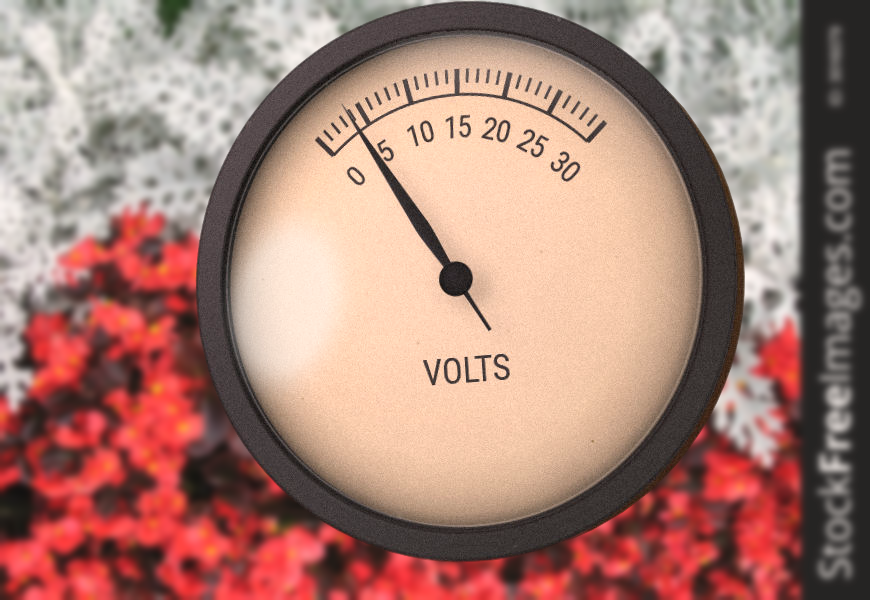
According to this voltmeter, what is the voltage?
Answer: 4 V
